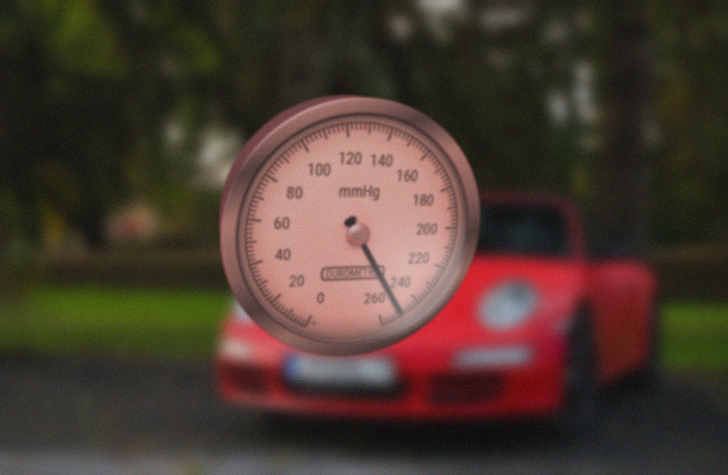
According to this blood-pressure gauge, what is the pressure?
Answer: 250 mmHg
